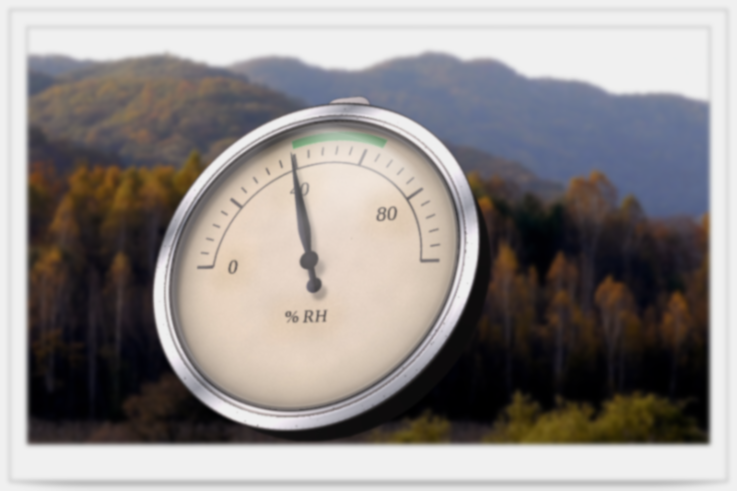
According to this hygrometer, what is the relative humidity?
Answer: 40 %
